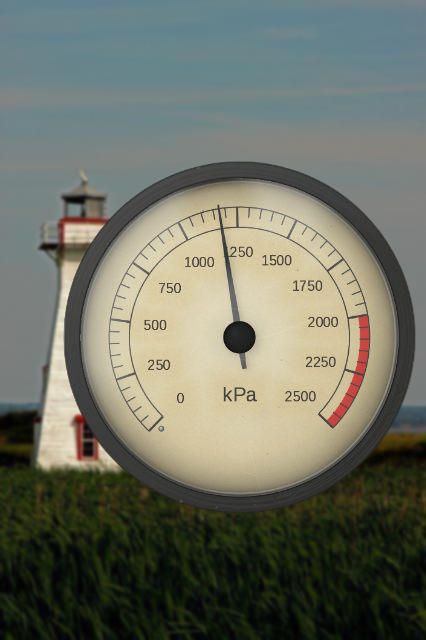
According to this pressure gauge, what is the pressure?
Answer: 1175 kPa
